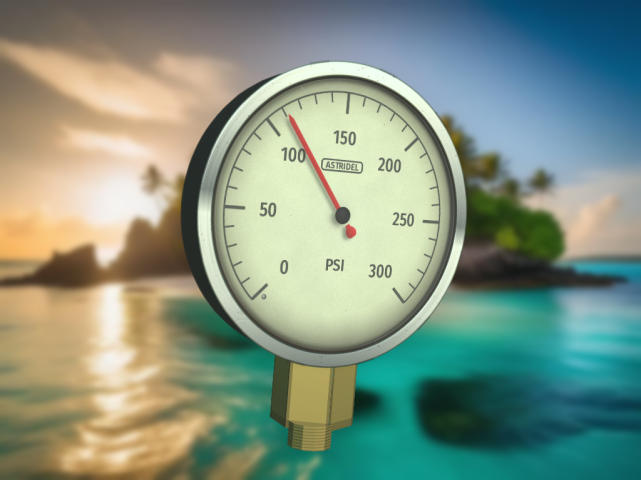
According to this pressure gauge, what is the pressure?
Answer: 110 psi
